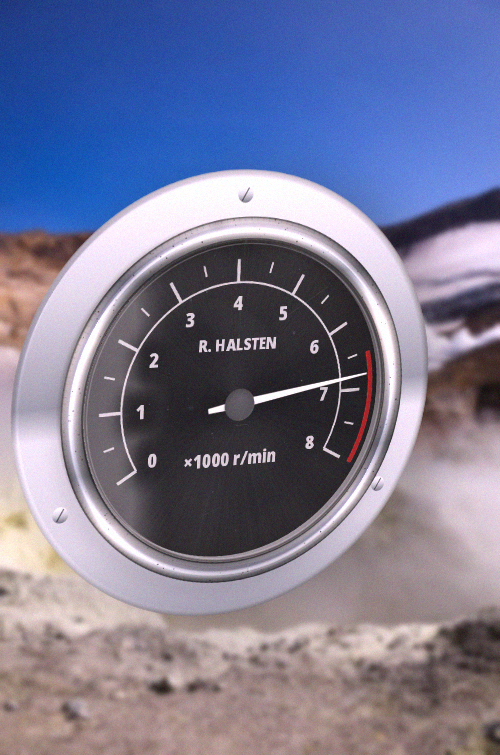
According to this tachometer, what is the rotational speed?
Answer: 6750 rpm
